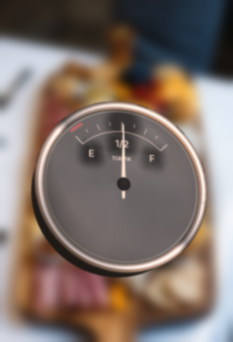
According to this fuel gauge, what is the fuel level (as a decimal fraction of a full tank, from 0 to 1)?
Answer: 0.5
